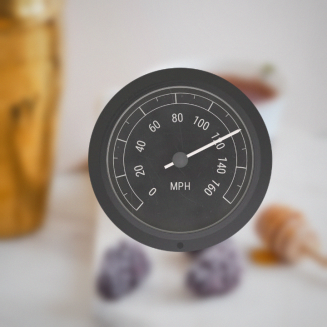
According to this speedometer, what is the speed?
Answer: 120 mph
